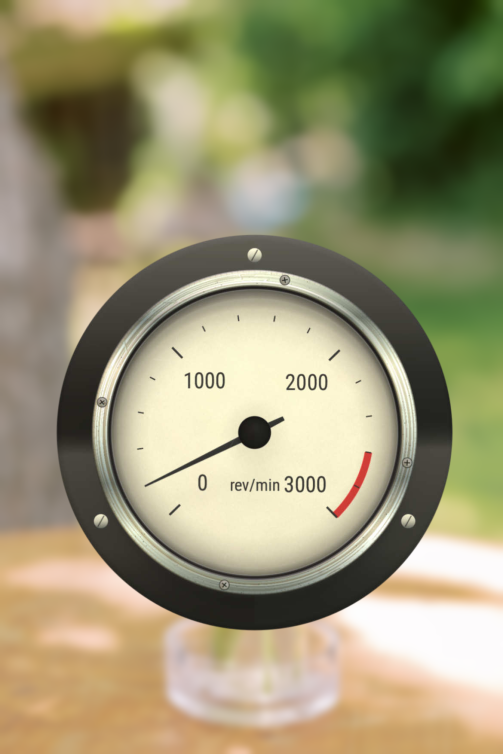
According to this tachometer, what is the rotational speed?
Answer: 200 rpm
